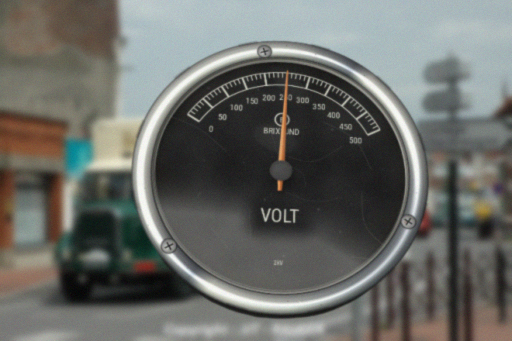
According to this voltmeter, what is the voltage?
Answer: 250 V
